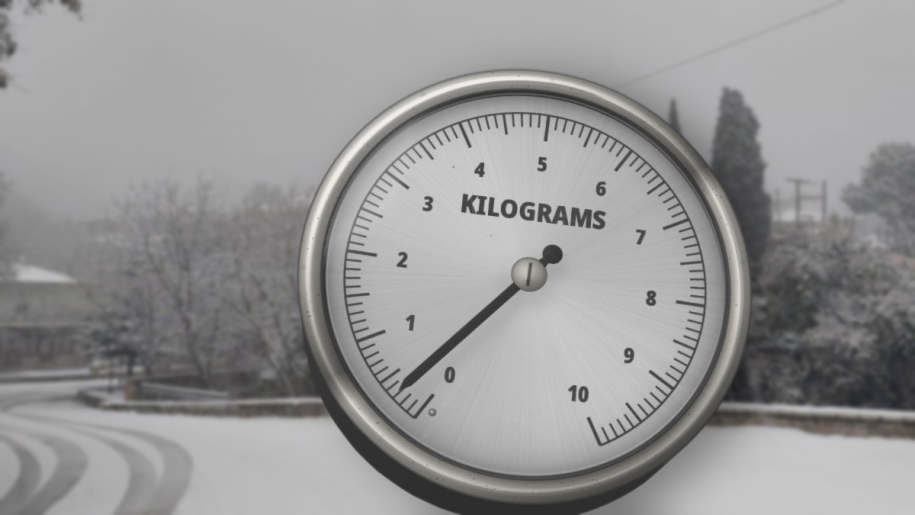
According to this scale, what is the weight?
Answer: 0.3 kg
